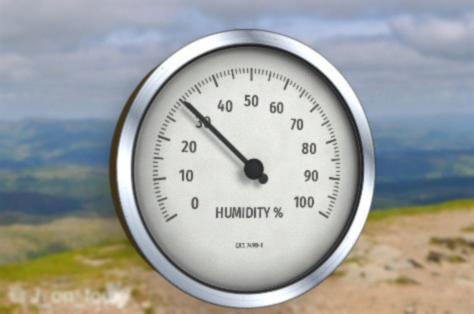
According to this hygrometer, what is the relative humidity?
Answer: 30 %
